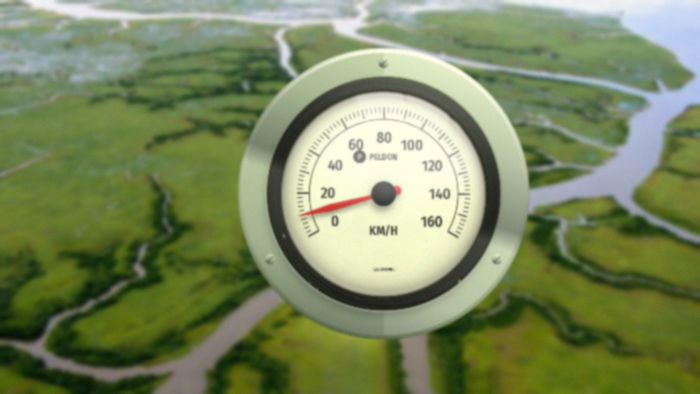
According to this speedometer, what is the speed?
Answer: 10 km/h
